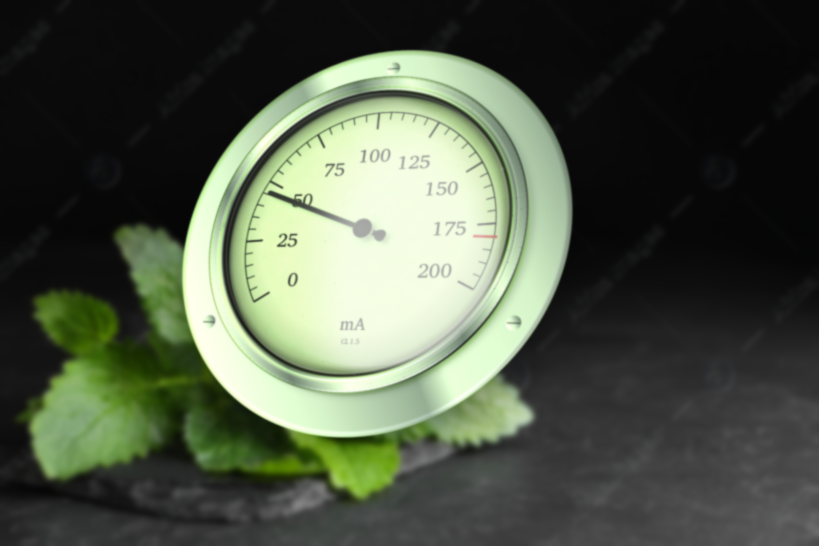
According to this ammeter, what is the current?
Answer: 45 mA
